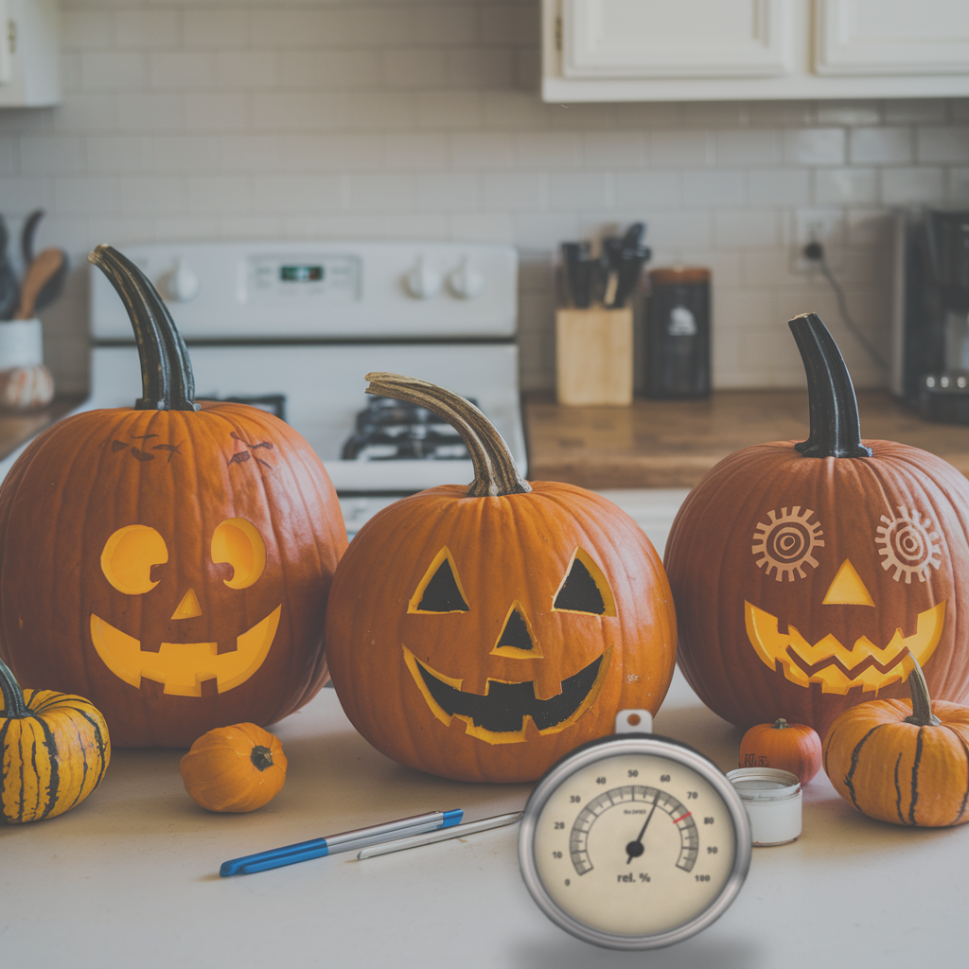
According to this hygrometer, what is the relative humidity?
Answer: 60 %
